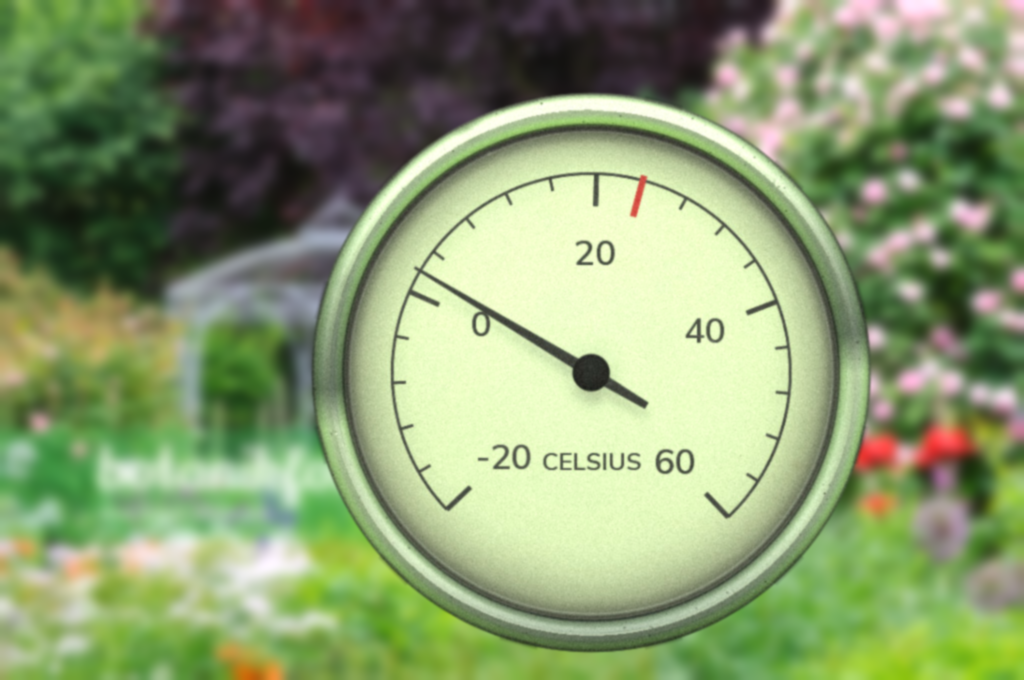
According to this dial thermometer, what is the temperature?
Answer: 2 °C
